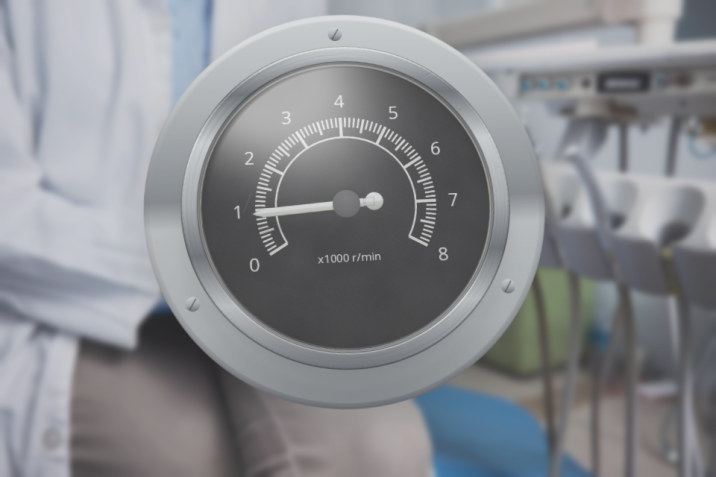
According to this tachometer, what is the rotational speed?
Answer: 900 rpm
